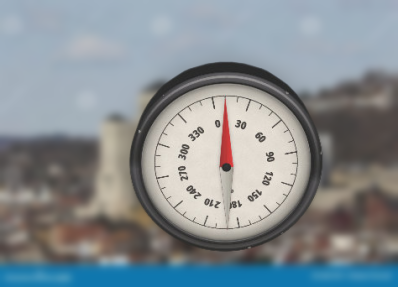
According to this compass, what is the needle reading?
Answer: 10 °
